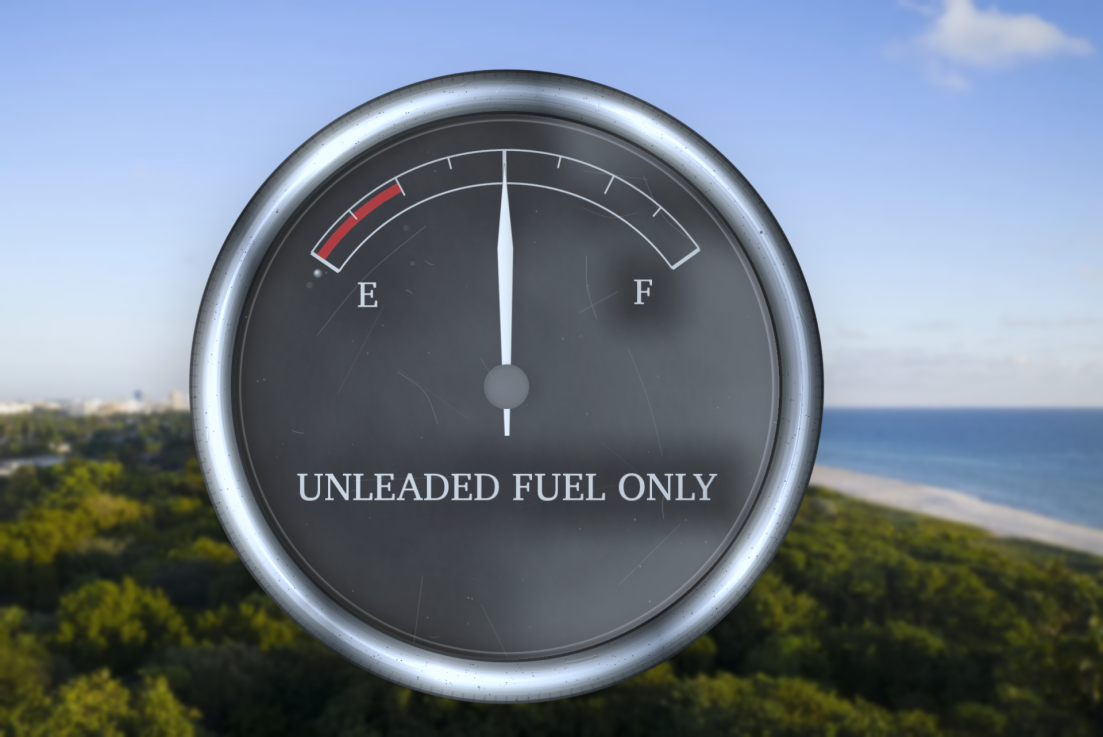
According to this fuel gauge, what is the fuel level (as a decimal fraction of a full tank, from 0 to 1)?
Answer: 0.5
